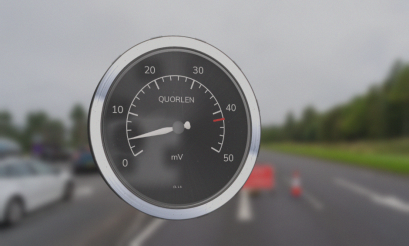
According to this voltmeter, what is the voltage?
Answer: 4 mV
